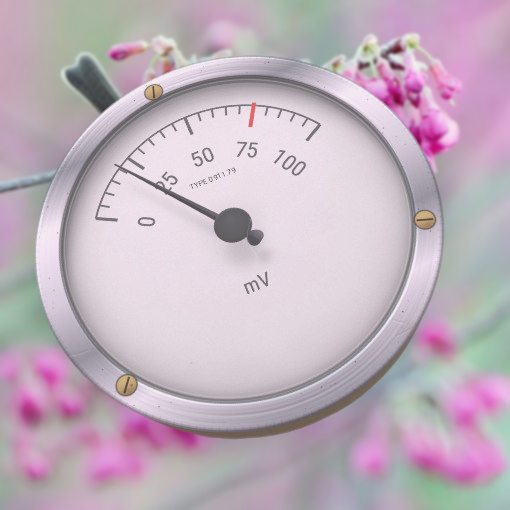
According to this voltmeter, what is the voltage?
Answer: 20 mV
